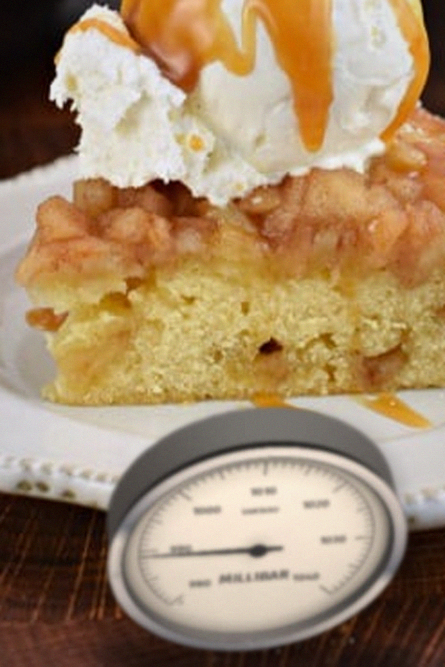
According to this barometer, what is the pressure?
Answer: 990 mbar
